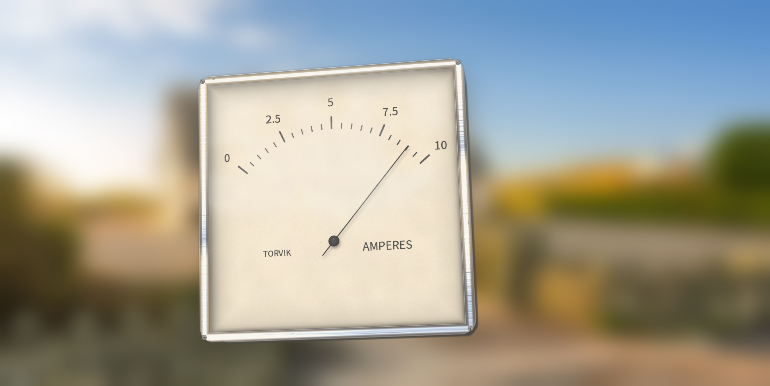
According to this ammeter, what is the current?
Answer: 9 A
